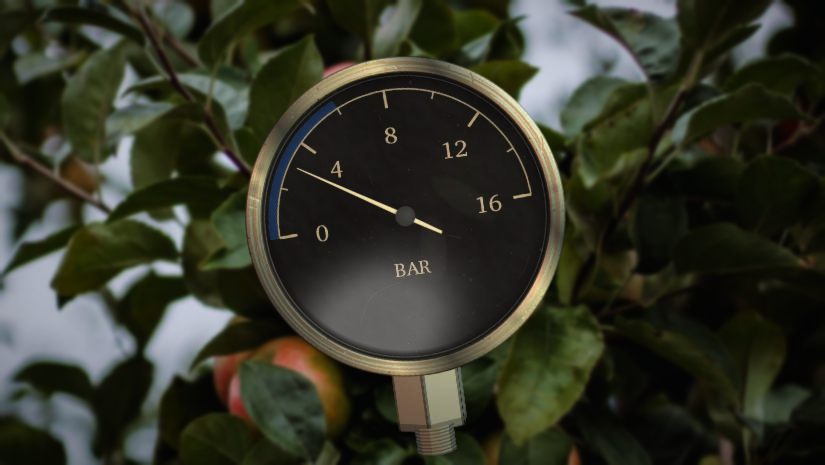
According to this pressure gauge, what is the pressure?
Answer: 3 bar
